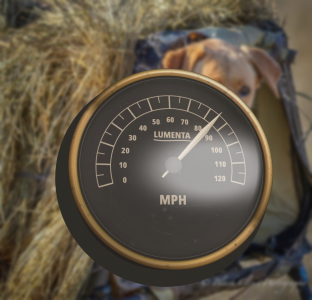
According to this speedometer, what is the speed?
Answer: 85 mph
